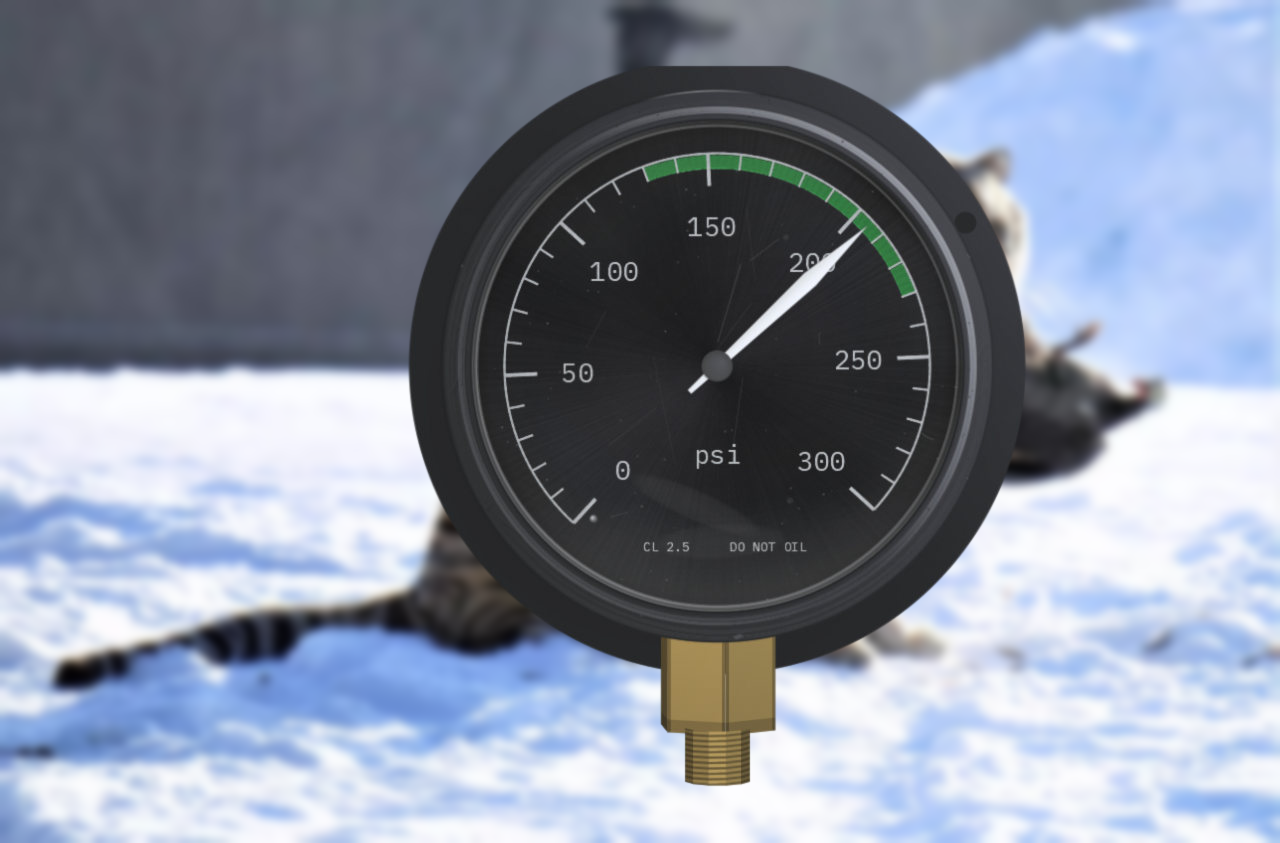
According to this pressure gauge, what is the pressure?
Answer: 205 psi
